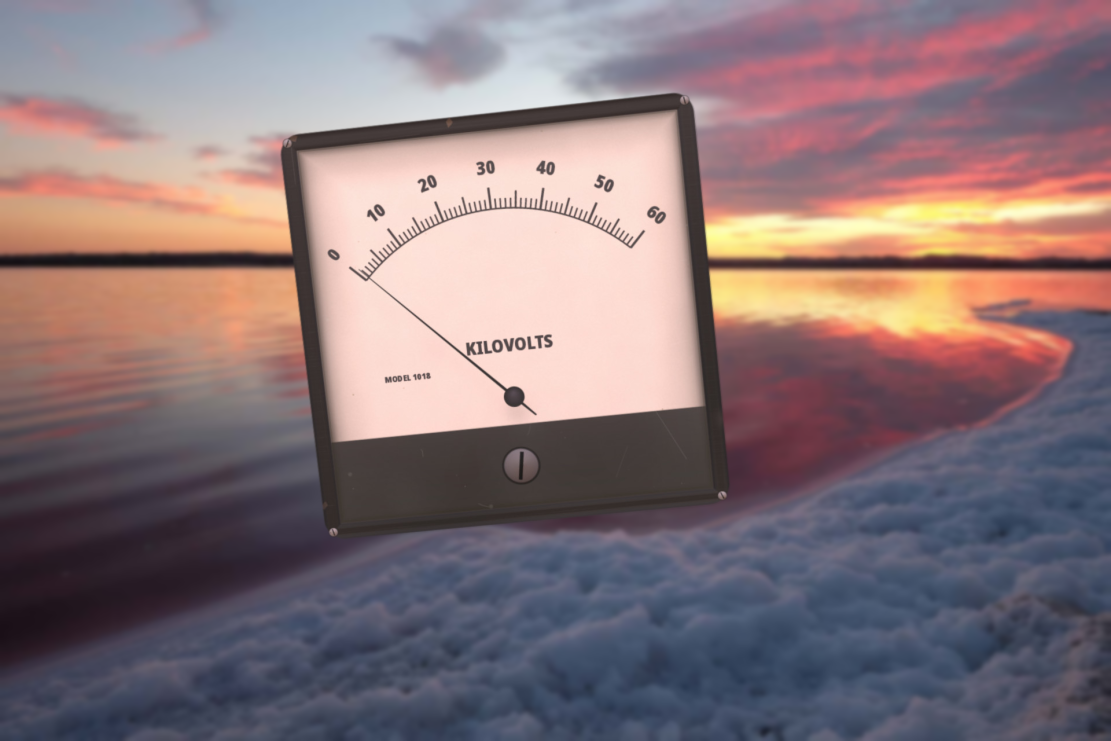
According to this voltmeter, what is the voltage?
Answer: 1 kV
